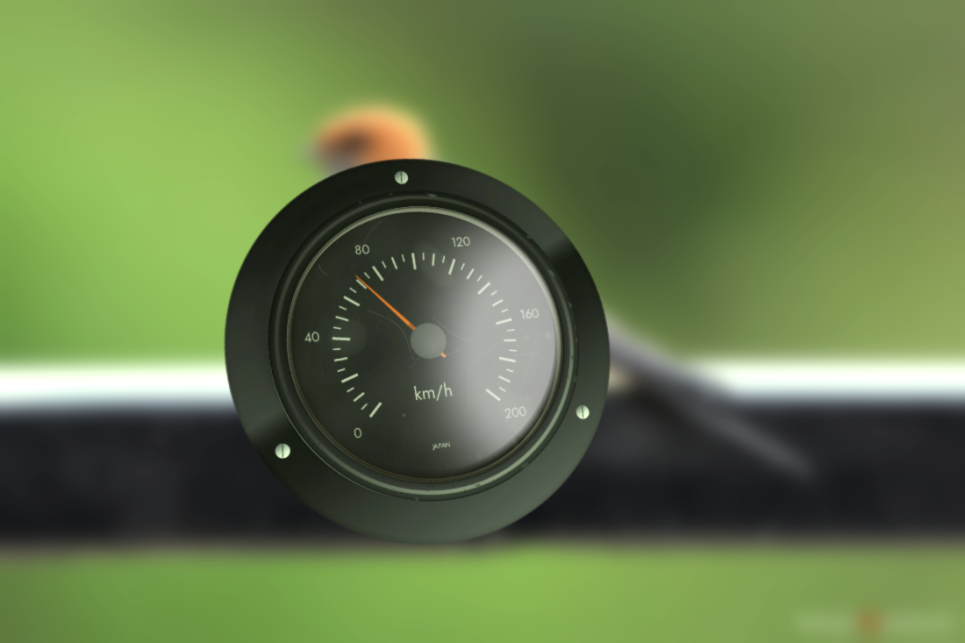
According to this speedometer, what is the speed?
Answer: 70 km/h
